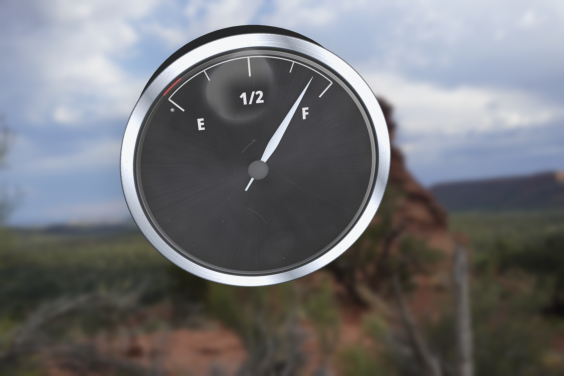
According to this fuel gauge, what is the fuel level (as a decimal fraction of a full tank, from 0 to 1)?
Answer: 0.875
